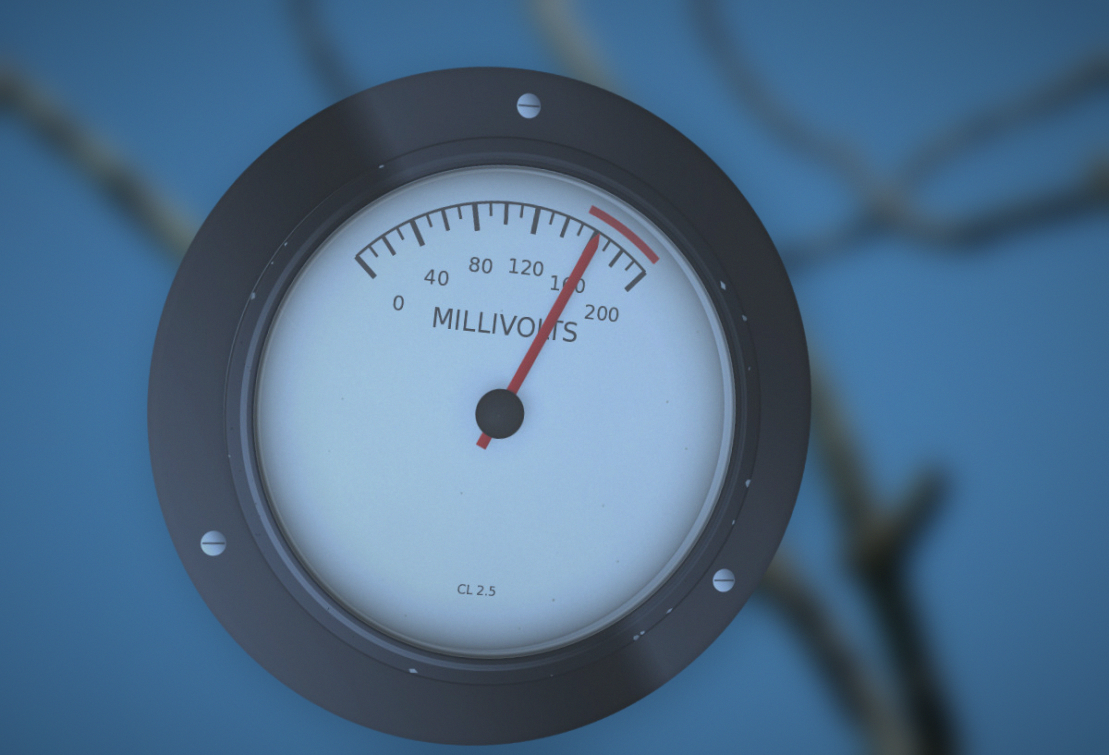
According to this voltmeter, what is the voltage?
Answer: 160 mV
